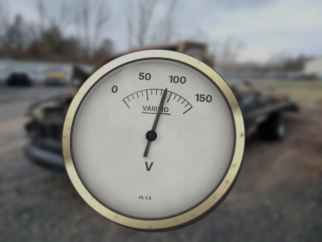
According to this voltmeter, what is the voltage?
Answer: 90 V
